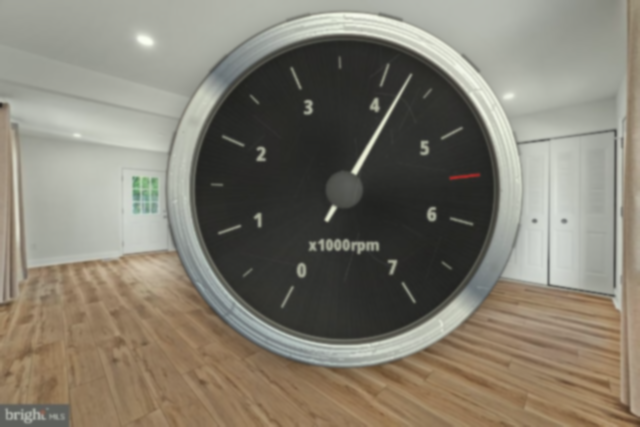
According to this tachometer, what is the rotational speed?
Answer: 4250 rpm
